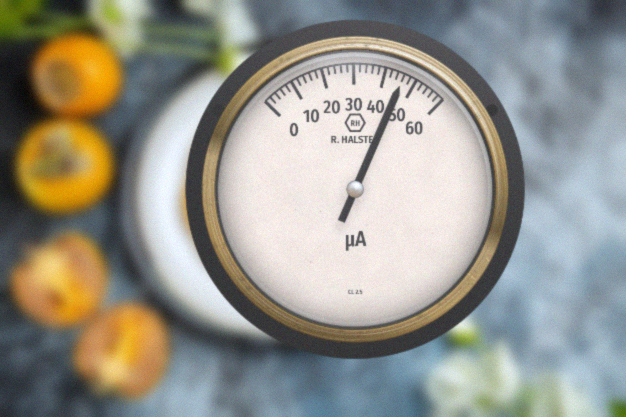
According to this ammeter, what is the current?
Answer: 46 µA
